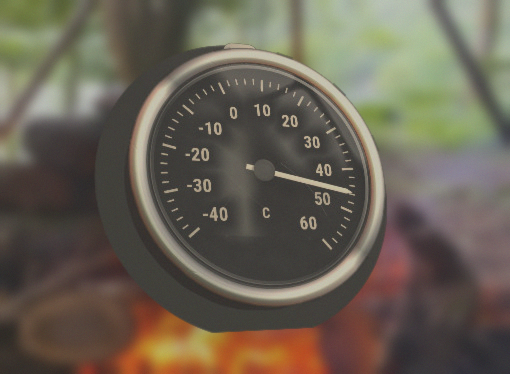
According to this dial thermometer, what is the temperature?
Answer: 46 °C
